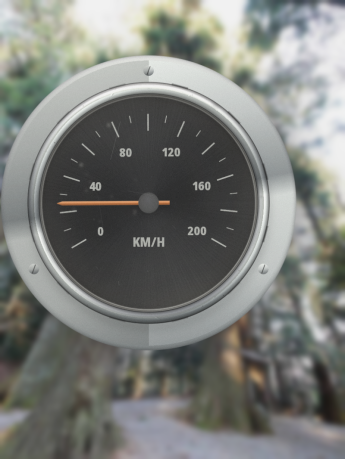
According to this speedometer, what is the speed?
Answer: 25 km/h
